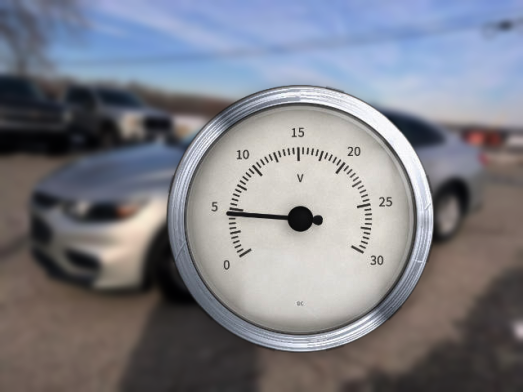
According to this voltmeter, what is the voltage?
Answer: 4.5 V
